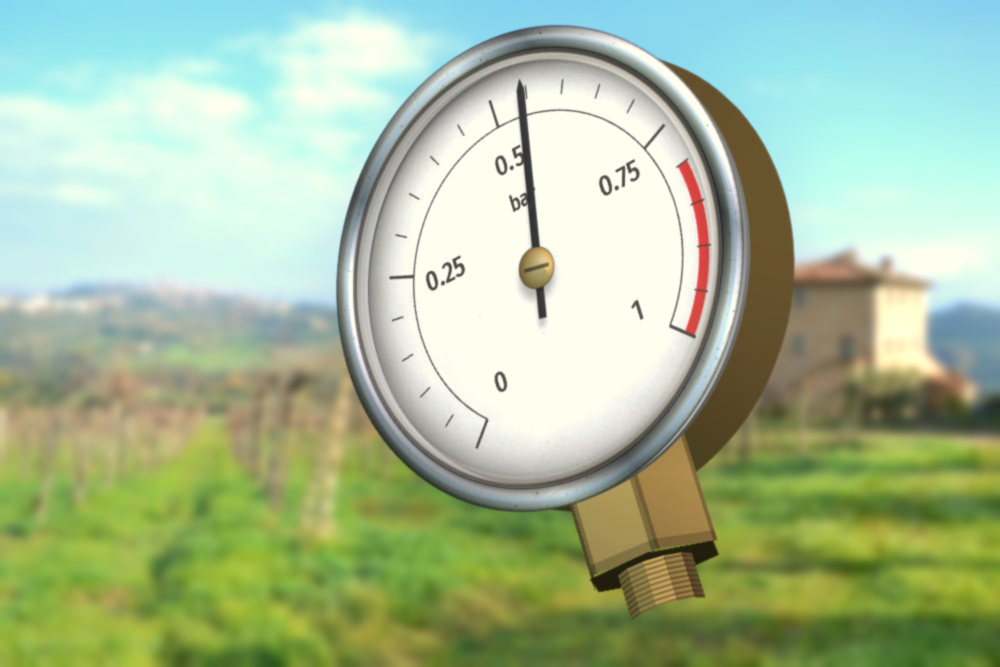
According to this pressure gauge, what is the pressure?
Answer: 0.55 bar
